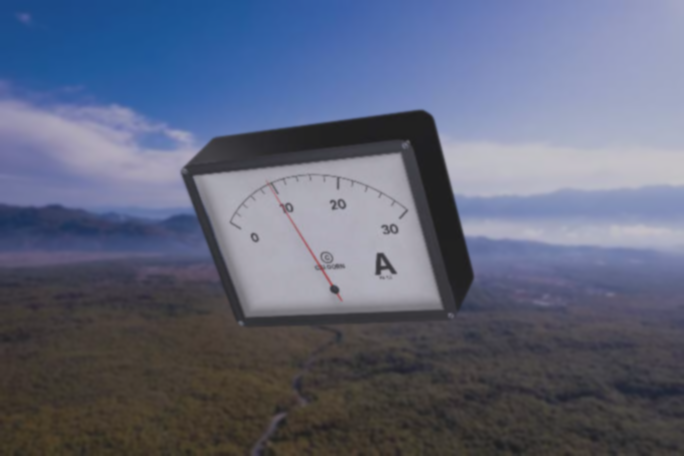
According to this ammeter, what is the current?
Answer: 10 A
